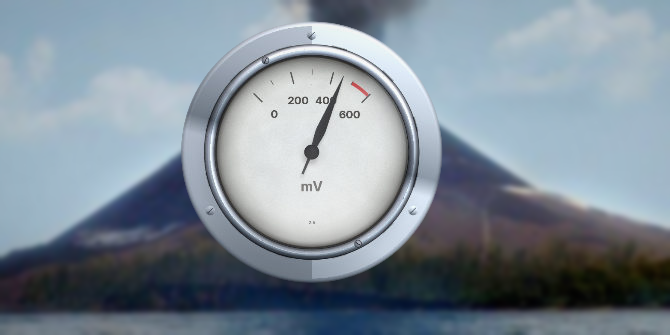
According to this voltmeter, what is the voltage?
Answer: 450 mV
